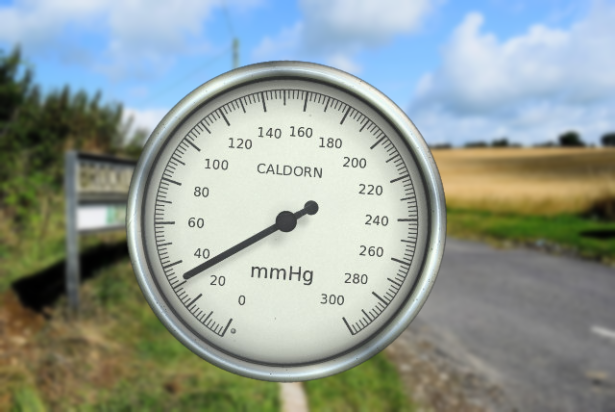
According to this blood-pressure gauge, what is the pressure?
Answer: 32 mmHg
